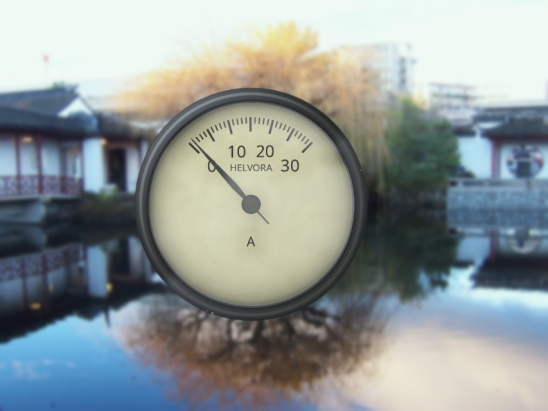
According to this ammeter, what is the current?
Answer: 1 A
